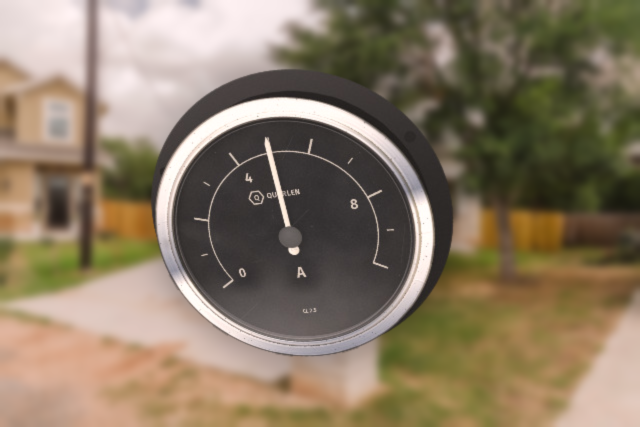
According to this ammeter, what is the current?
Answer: 5 A
